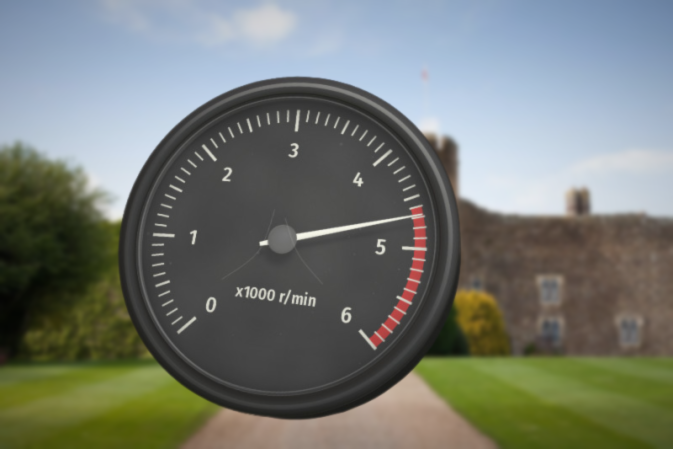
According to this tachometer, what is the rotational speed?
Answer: 4700 rpm
